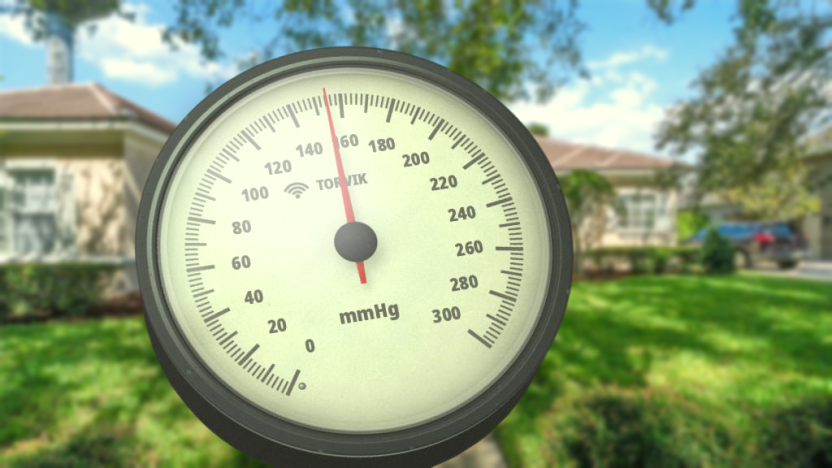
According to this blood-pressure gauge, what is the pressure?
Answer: 154 mmHg
